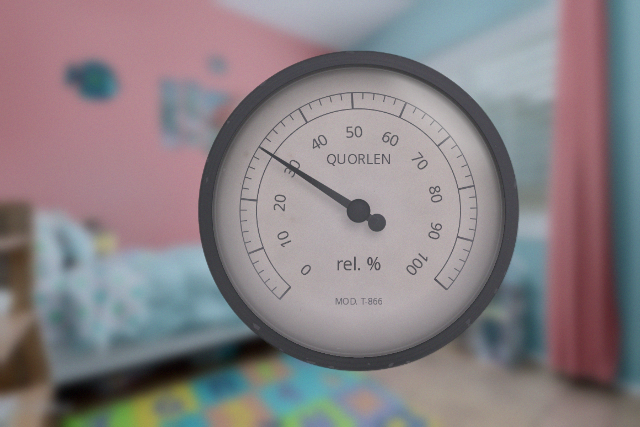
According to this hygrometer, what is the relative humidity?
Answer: 30 %
